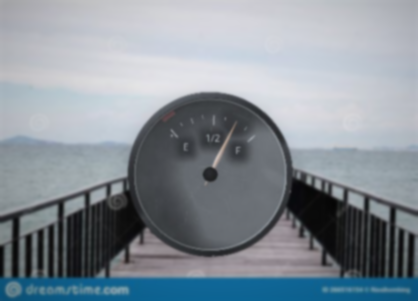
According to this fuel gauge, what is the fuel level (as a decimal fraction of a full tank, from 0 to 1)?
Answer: 0.75
